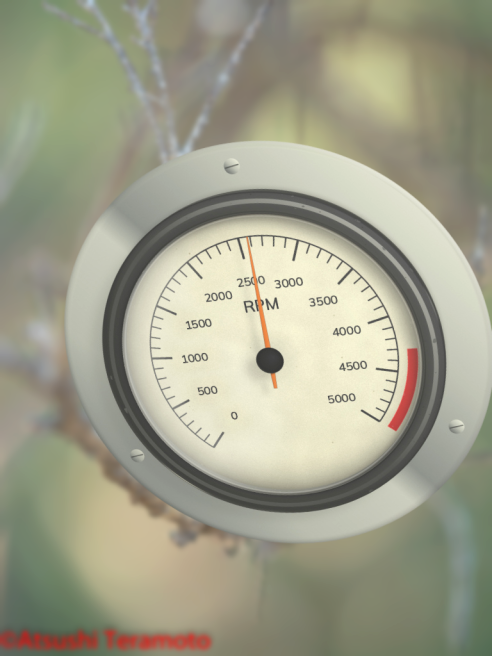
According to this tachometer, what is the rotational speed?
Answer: 2600 rpm
